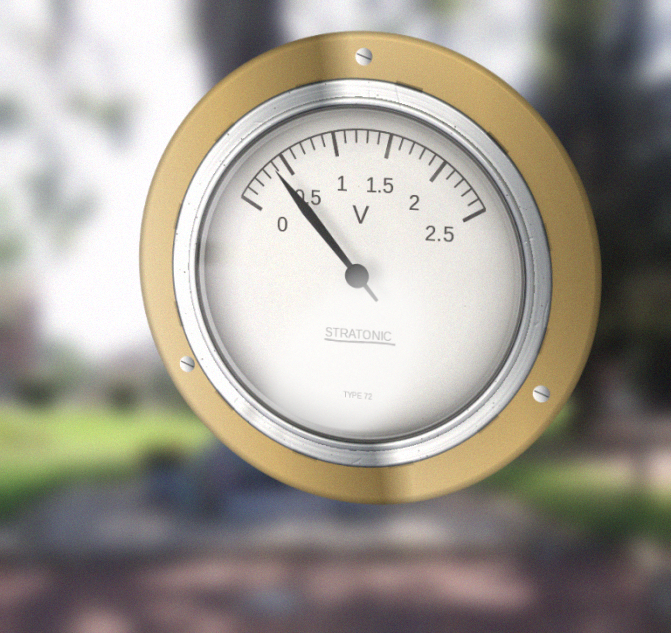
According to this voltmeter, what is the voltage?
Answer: 0.4 V
